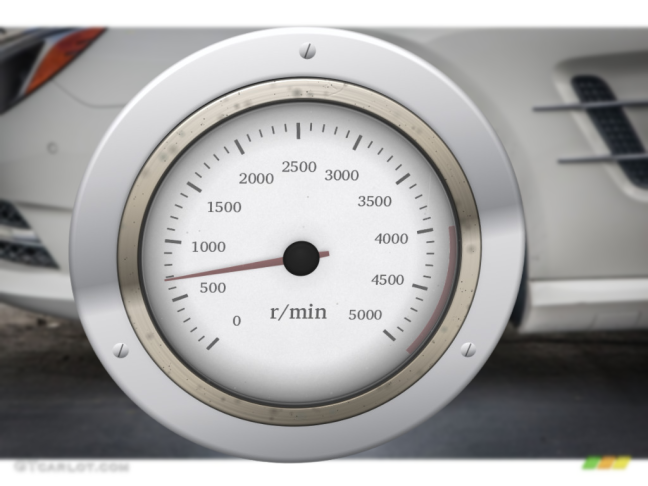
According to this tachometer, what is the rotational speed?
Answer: 700 rpm
